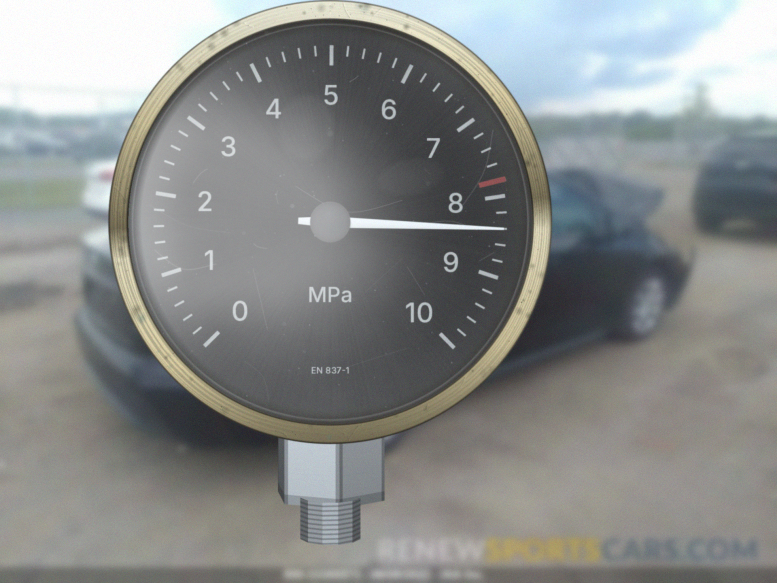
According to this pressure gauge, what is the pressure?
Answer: 8.4 MPa
